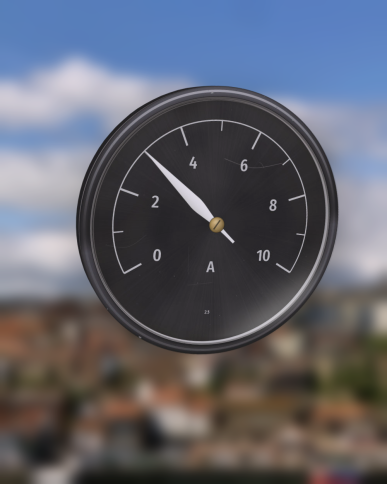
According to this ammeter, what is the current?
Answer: 3 A
